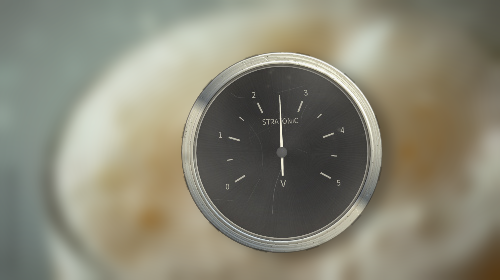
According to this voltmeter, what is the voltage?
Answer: 2.5 V
